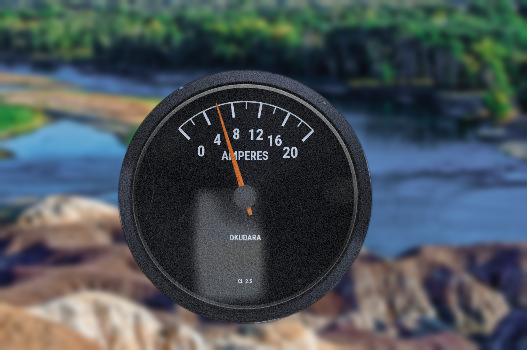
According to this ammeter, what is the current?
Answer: 6 A
